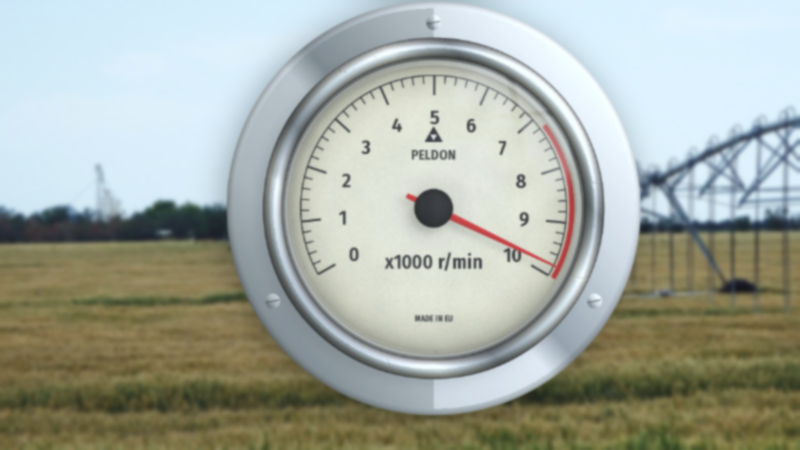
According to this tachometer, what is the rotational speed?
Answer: 9800 rpm
